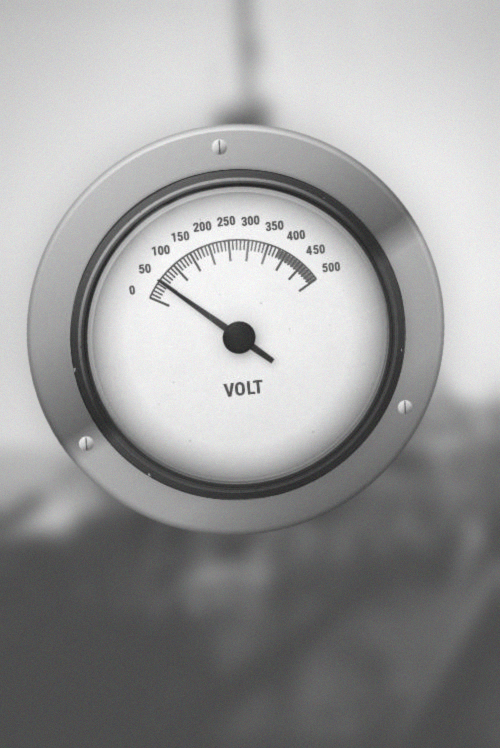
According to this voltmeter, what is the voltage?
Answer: 50 V
